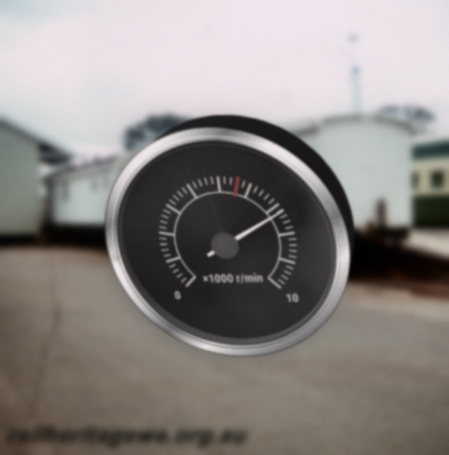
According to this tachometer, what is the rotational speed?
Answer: 7200 rpm
